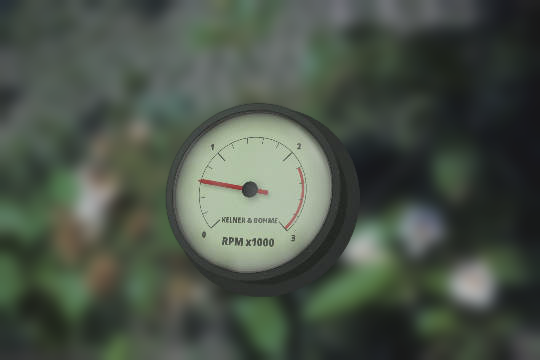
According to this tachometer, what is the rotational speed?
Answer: 600 rpm
